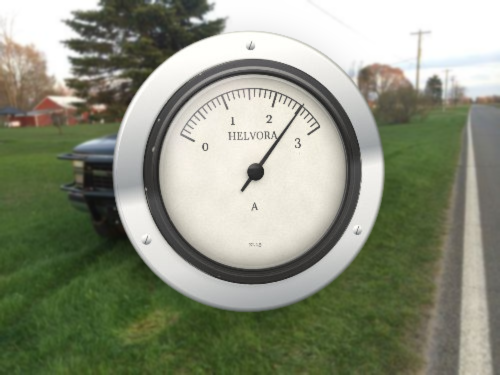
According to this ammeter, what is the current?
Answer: 2.5 A
